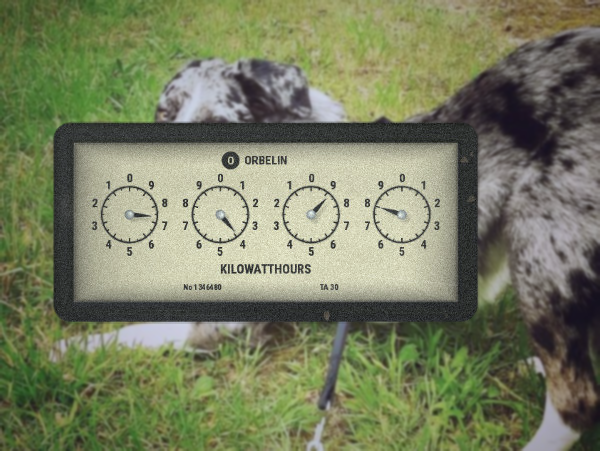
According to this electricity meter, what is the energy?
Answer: 7388 kWh
